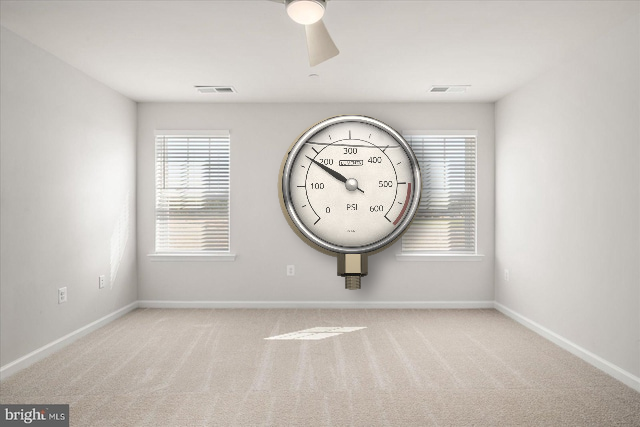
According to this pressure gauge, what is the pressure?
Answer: 175 psi
